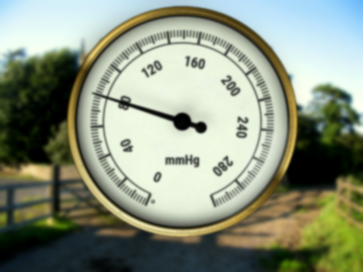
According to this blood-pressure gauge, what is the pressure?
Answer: 80 mmHg
